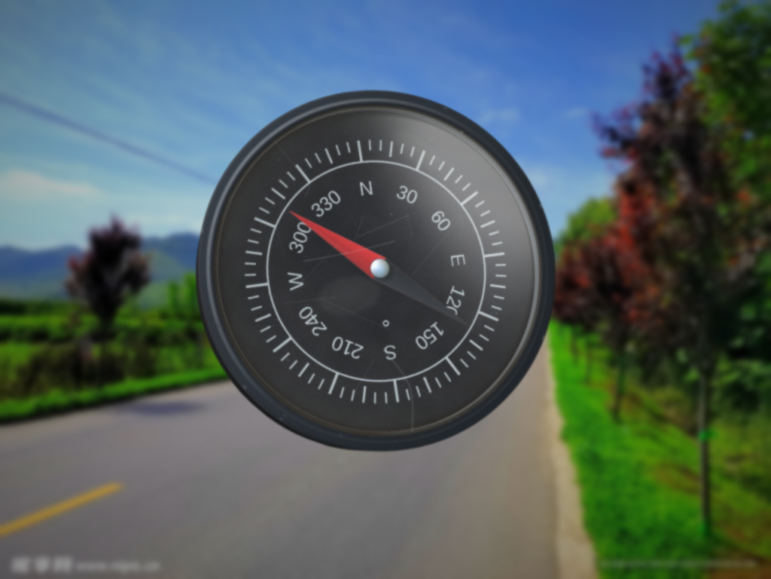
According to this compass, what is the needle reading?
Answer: 310 °
